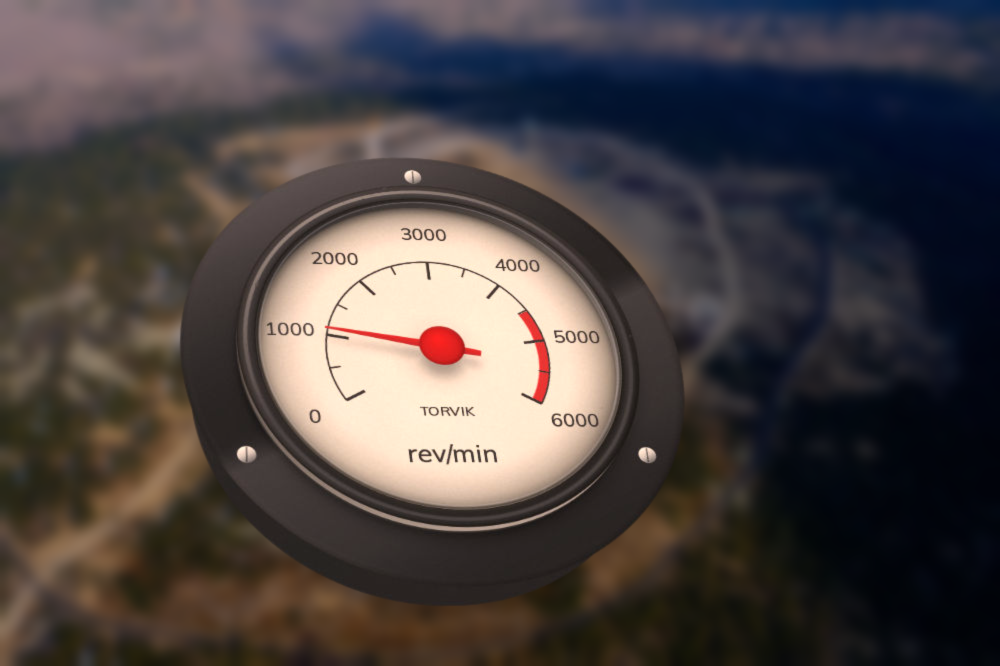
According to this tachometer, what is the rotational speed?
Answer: 1000 rpm
